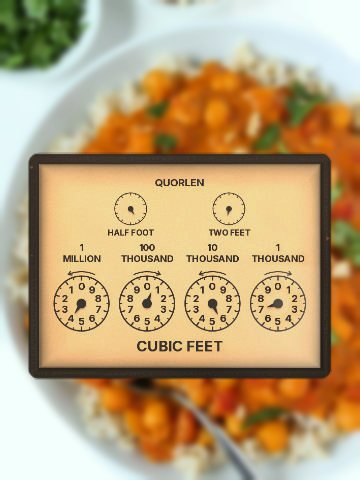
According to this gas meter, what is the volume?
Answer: 405700 ft³
